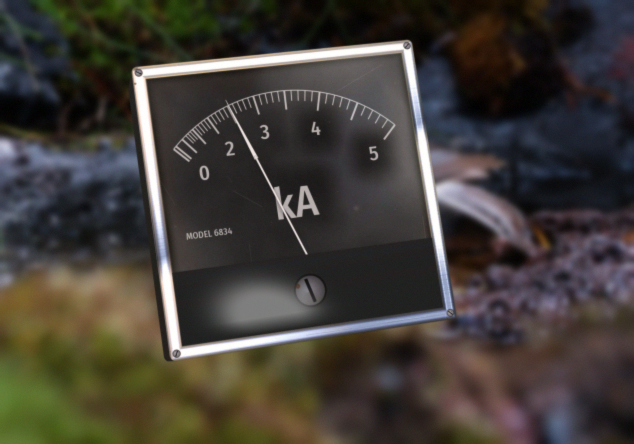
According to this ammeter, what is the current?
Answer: 2.5 kA
